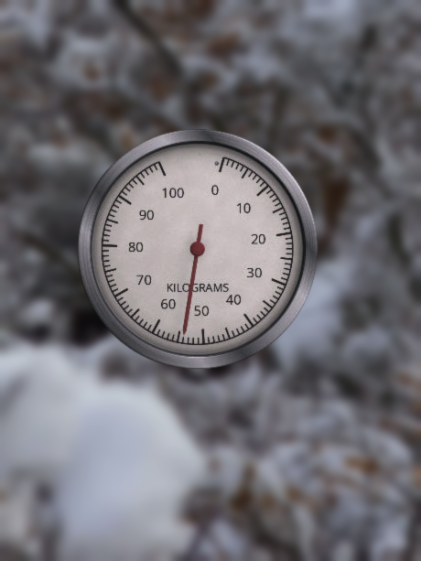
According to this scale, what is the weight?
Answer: 54 kg
